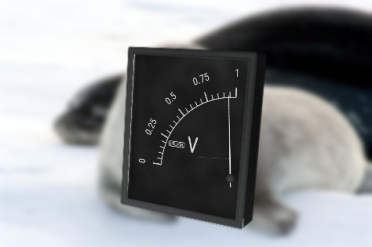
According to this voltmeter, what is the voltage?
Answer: 0.95 V
